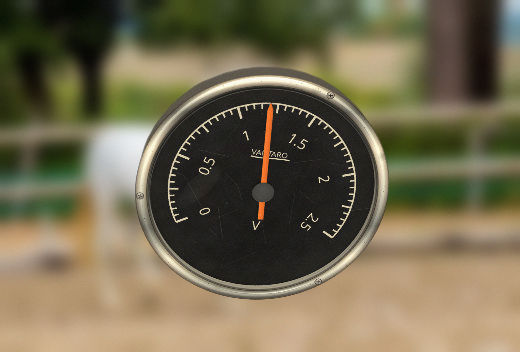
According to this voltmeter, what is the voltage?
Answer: 1.2 V
